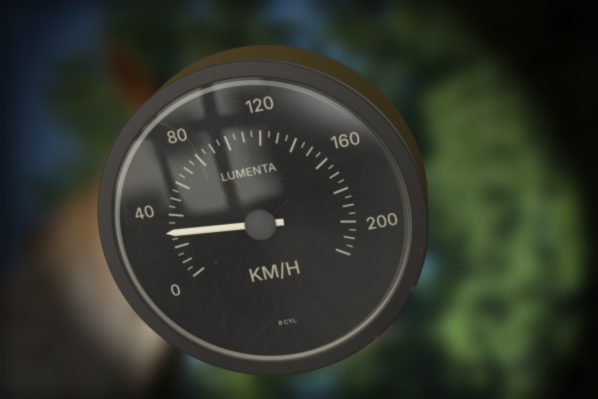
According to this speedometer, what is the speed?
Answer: 30 km/h
